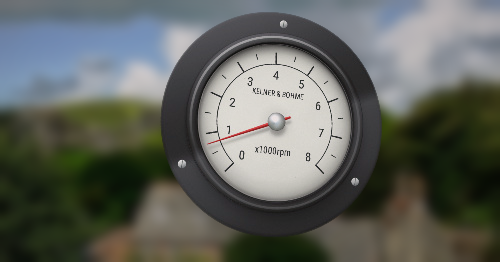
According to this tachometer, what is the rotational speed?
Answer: 750 rpm
